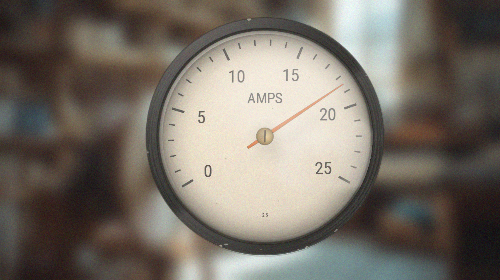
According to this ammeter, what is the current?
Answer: 18.5 A
